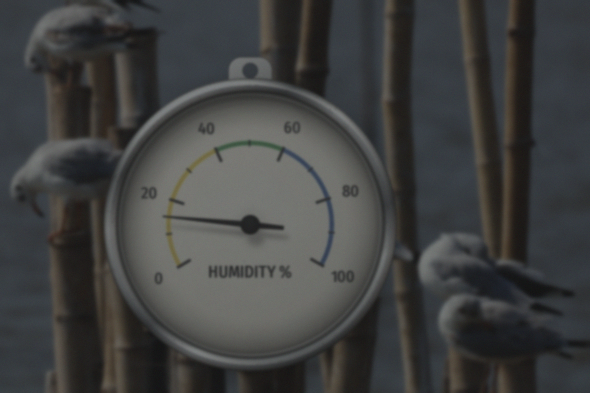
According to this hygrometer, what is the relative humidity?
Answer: 15 %
